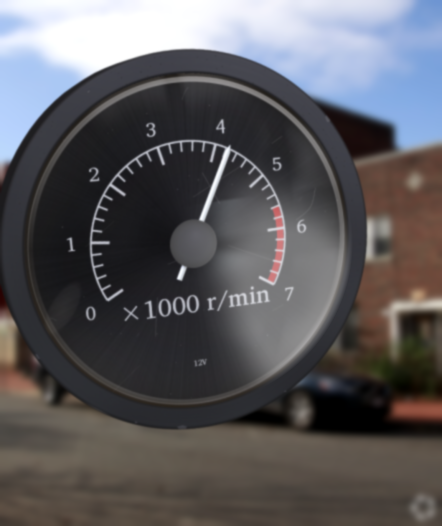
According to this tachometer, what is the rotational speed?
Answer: 4200 rpm
